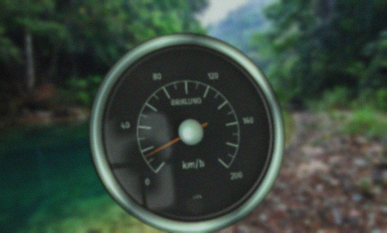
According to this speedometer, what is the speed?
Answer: 15 km/h
